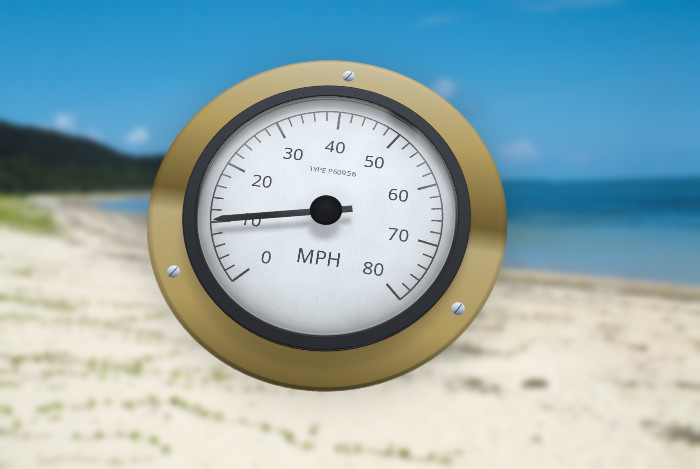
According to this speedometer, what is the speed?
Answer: 10 mph
